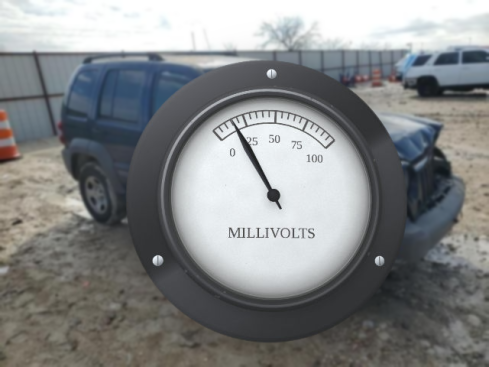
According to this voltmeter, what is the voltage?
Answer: 15 mV
